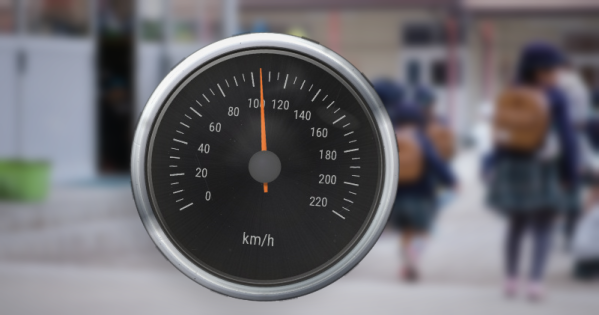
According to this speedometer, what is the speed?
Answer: 105 km/h
